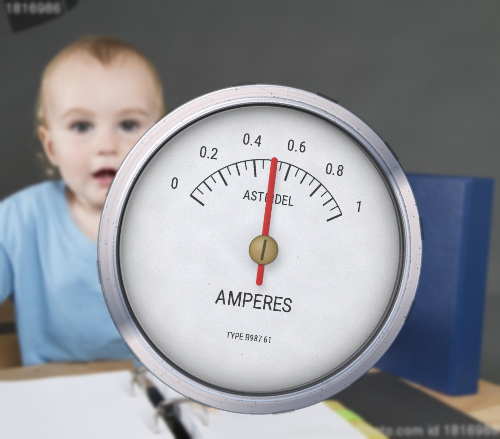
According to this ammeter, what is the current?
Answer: 0.5 A
